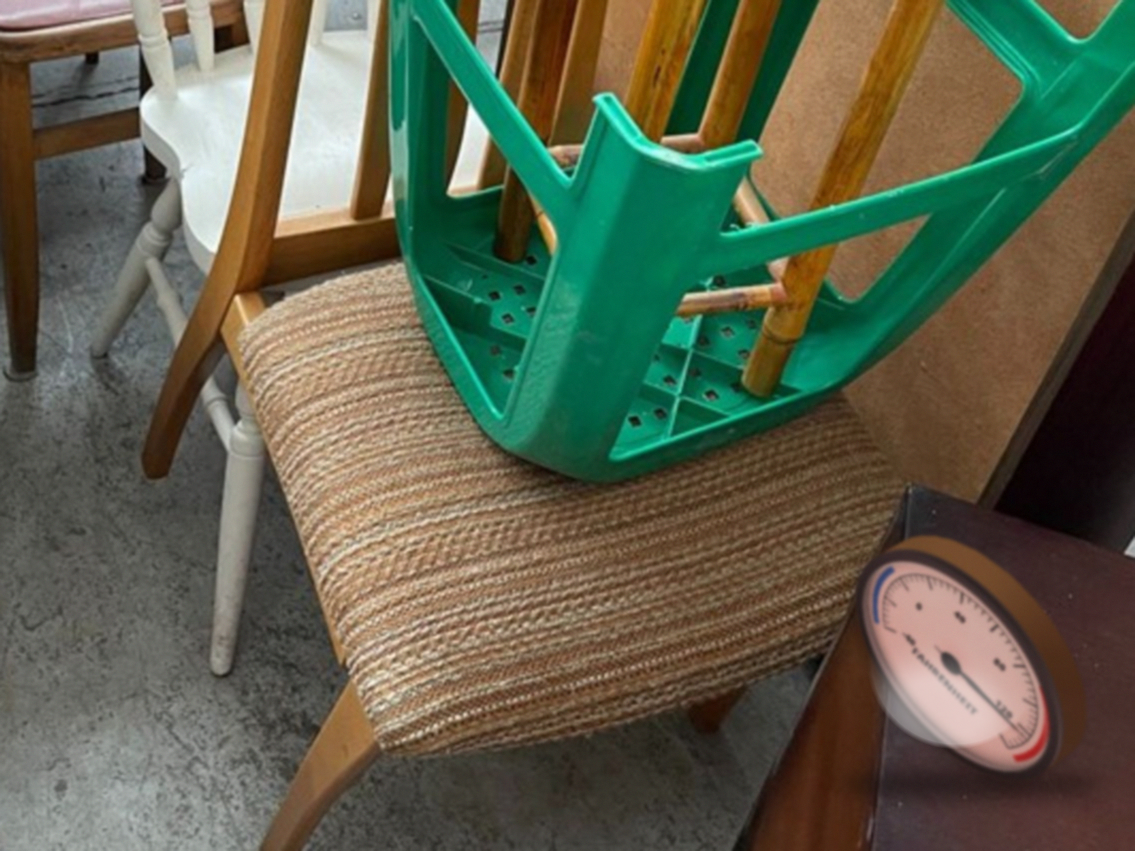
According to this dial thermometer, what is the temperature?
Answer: 120 °F
